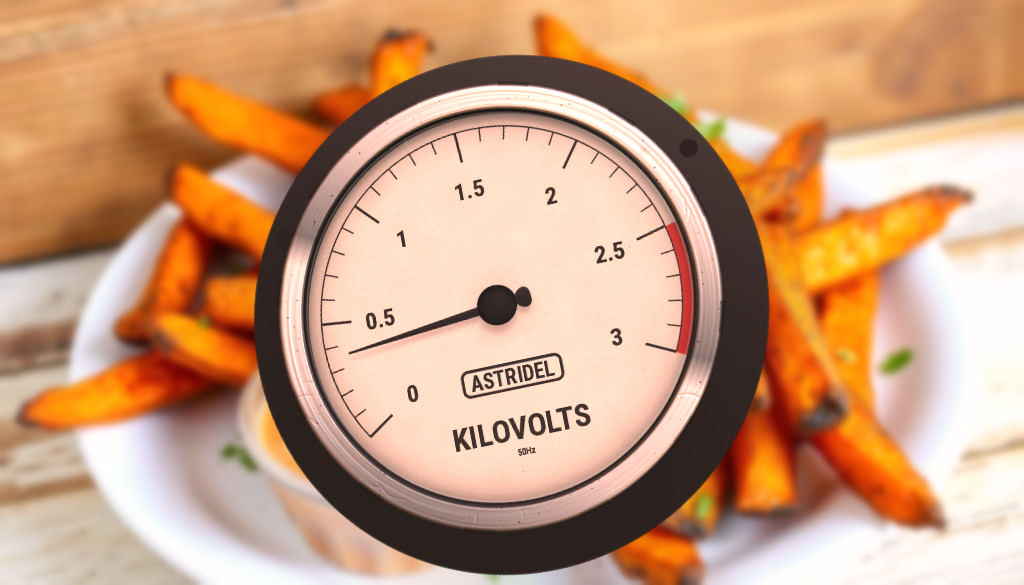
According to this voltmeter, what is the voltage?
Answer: 0.35 kV
